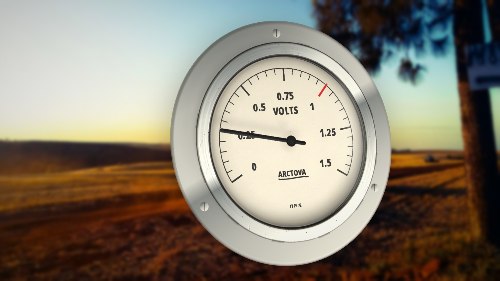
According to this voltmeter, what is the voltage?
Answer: 0.25 V
